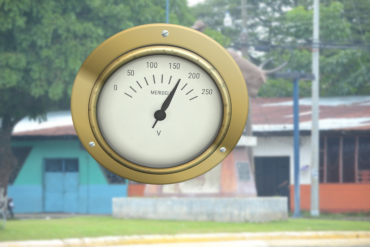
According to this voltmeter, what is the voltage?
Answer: 175 V
